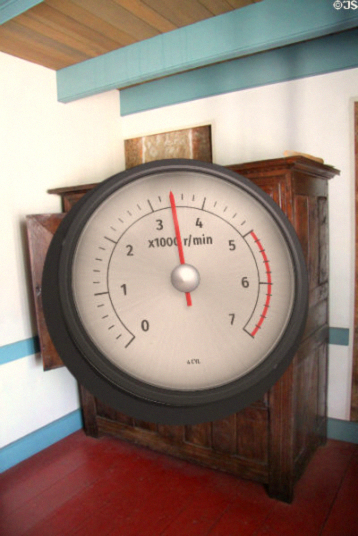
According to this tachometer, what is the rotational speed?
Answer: 3400 rpm
